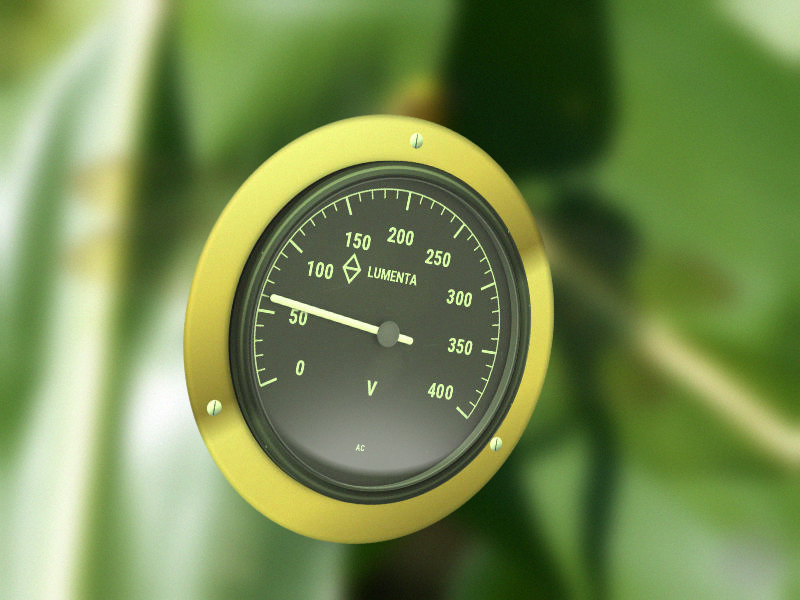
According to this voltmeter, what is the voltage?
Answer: 60 V
